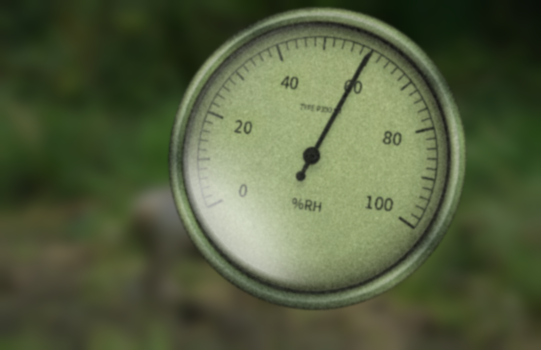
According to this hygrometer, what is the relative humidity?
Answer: 60 %
